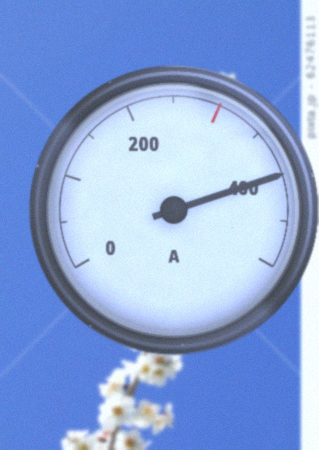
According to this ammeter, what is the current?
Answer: 400 A
